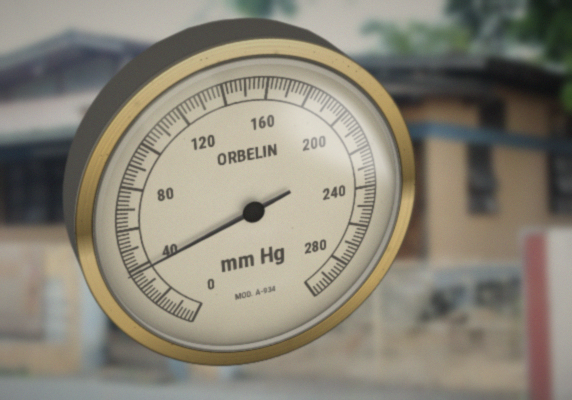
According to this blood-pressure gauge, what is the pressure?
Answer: 40 mmHg
